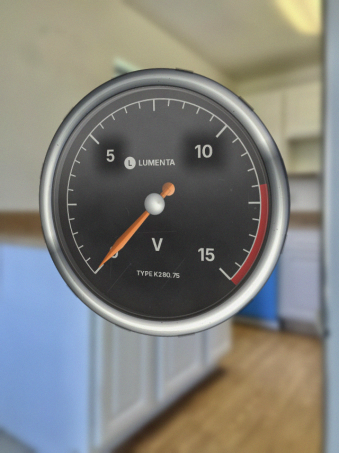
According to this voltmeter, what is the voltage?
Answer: 0 V
